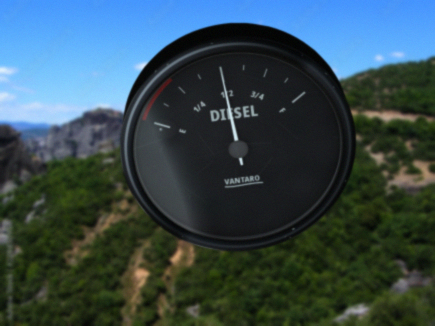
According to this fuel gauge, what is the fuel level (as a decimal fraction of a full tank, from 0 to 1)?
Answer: 0.5
